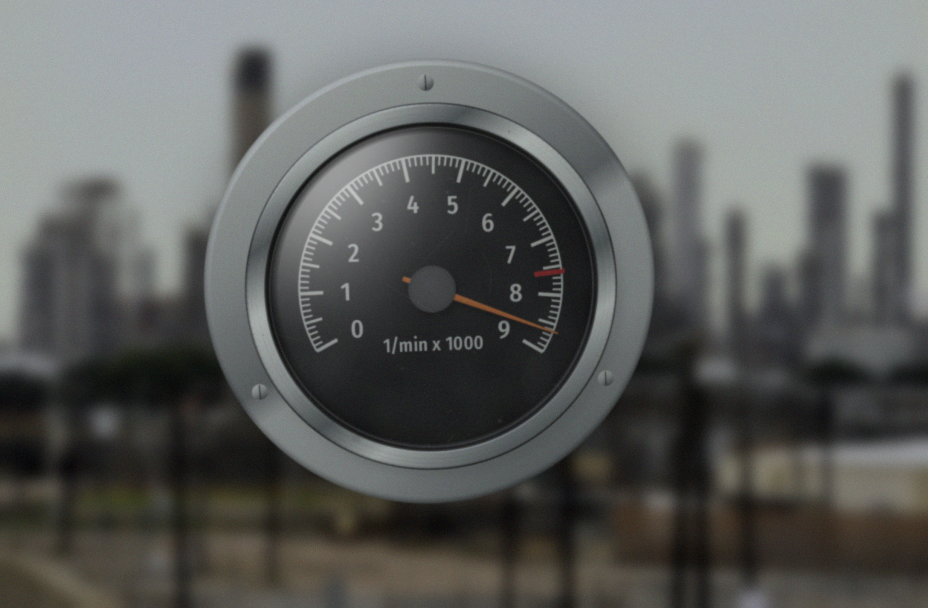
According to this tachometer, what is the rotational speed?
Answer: 8600 rpm
